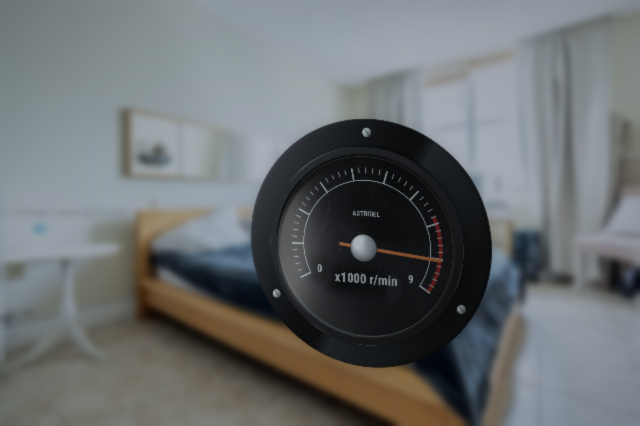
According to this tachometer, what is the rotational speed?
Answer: 8000 rpm
